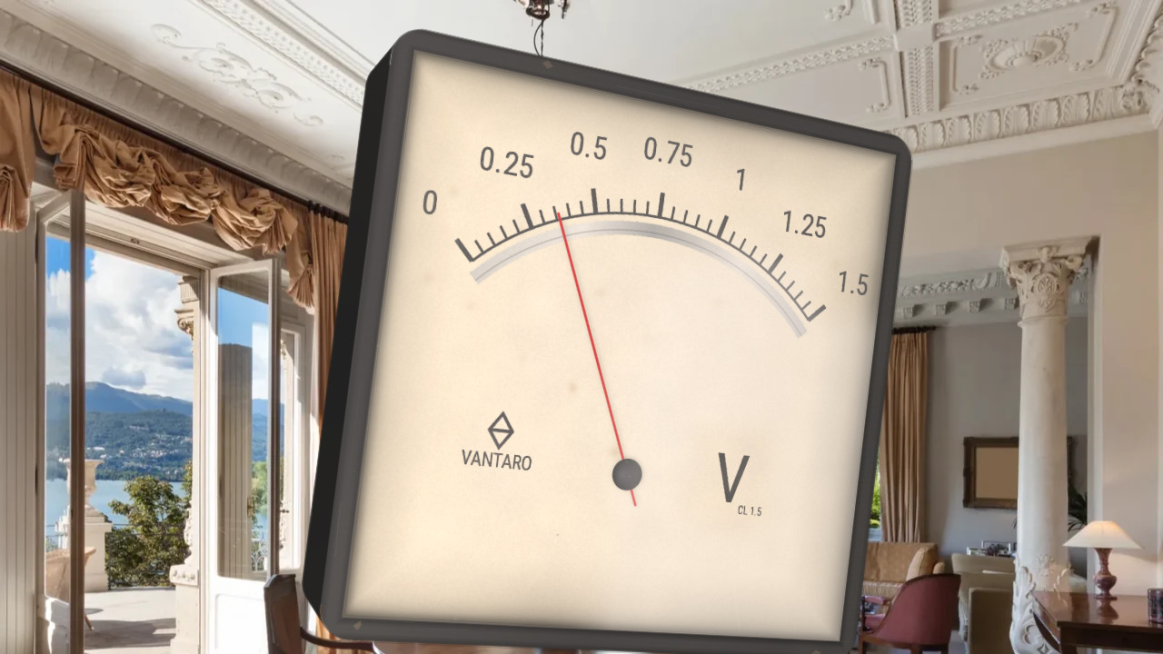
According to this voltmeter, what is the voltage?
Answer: 0.35 V
